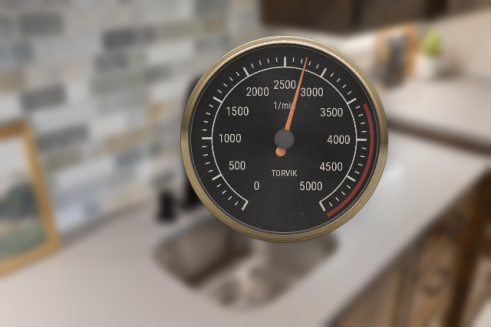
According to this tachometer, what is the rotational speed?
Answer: 2750 rpm
